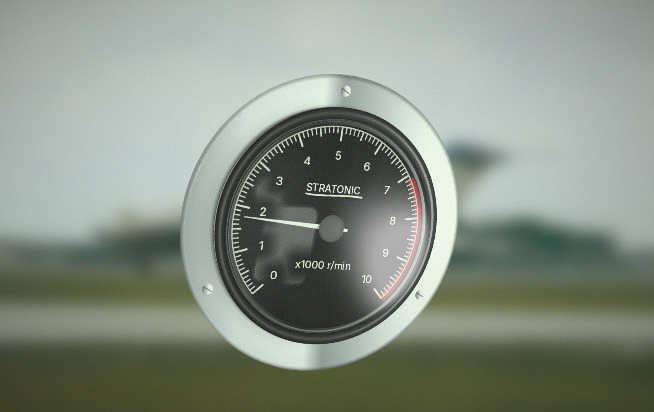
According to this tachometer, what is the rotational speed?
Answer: 1800 rpm
